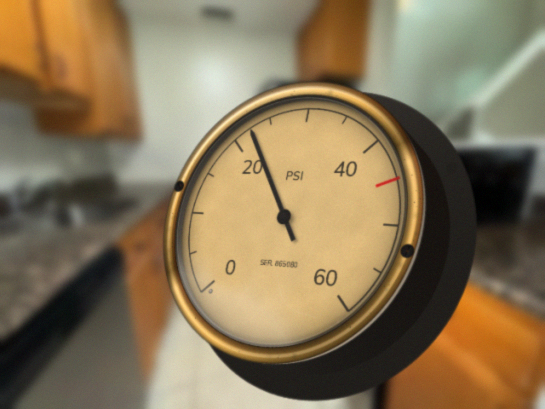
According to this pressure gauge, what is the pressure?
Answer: 22.5 psi
